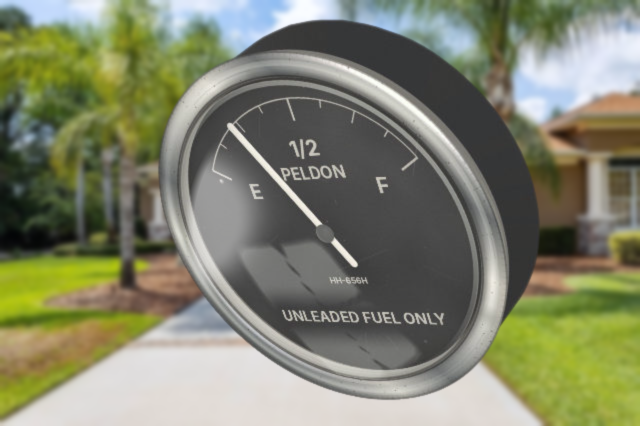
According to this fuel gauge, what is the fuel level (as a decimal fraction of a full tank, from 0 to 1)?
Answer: 0.25
